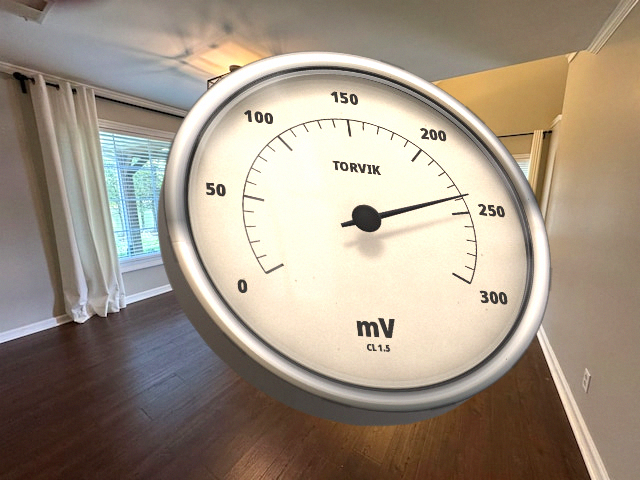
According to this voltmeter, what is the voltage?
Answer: 240 mV
